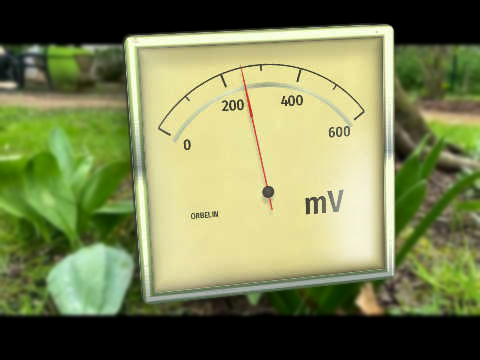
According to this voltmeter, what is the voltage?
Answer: 250 mV
